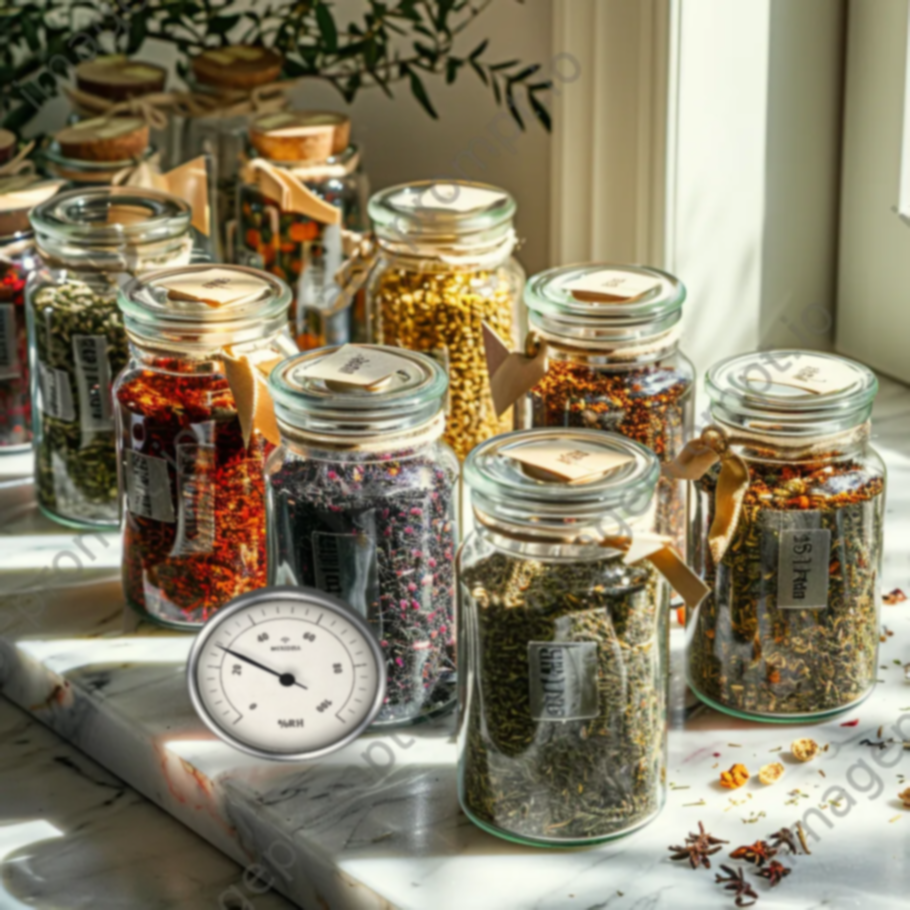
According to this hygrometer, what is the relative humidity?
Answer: 28 %
